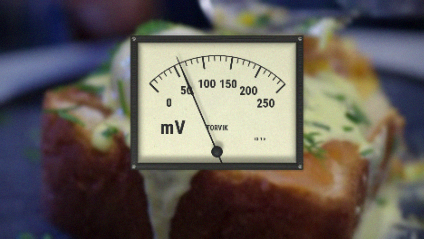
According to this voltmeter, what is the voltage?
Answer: 60 mV
